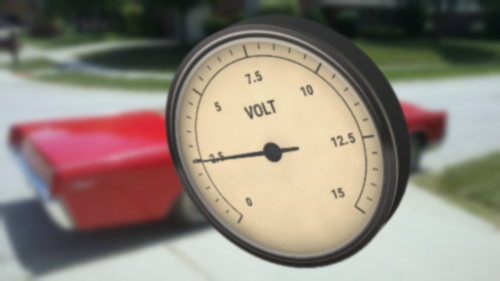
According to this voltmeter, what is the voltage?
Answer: 2.5 V
